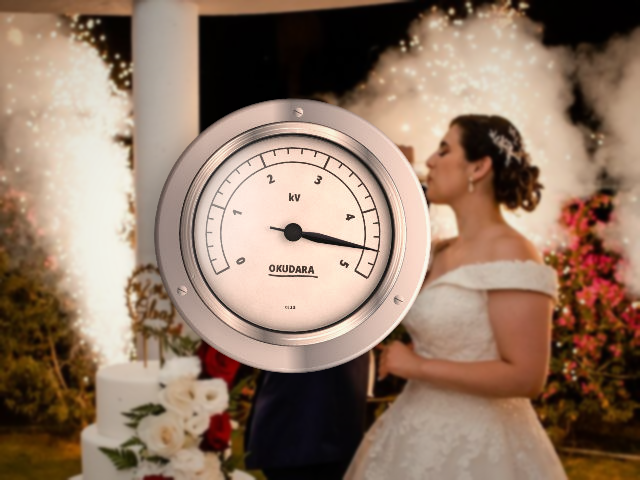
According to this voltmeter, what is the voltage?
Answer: 4.6 kV
